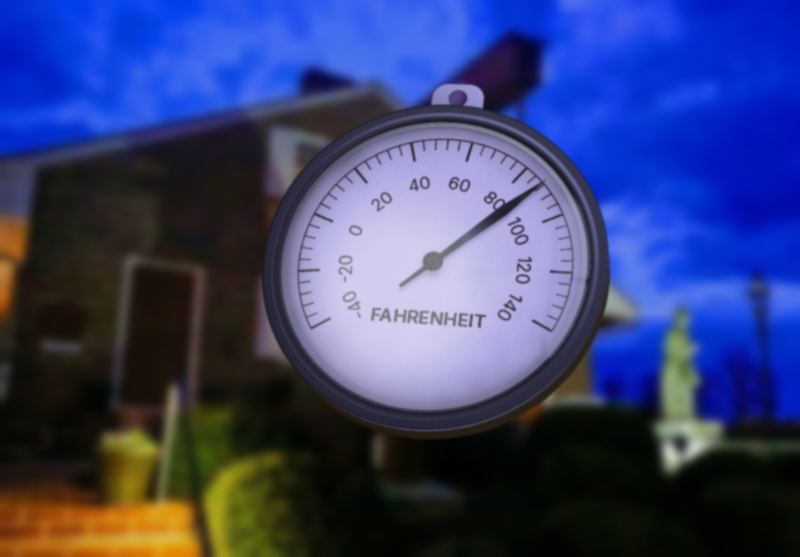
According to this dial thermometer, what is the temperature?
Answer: 88 °F
